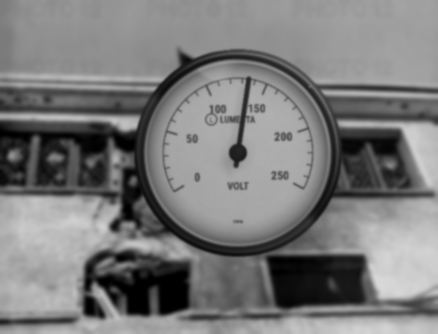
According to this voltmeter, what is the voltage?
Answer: 135 V
